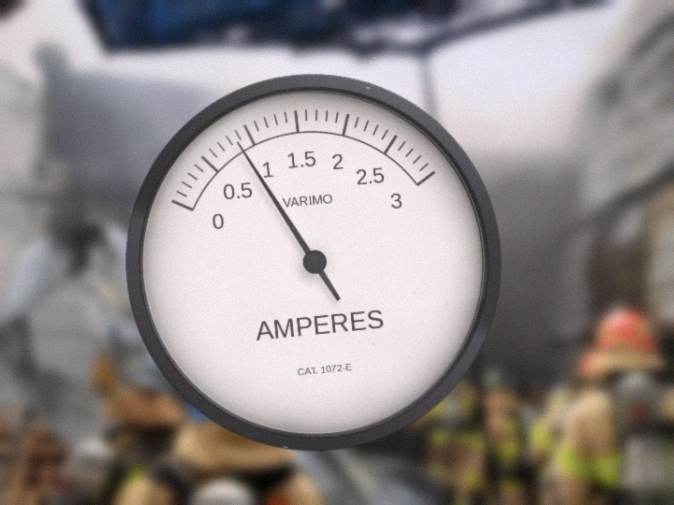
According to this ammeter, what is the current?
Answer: 0.85 A
